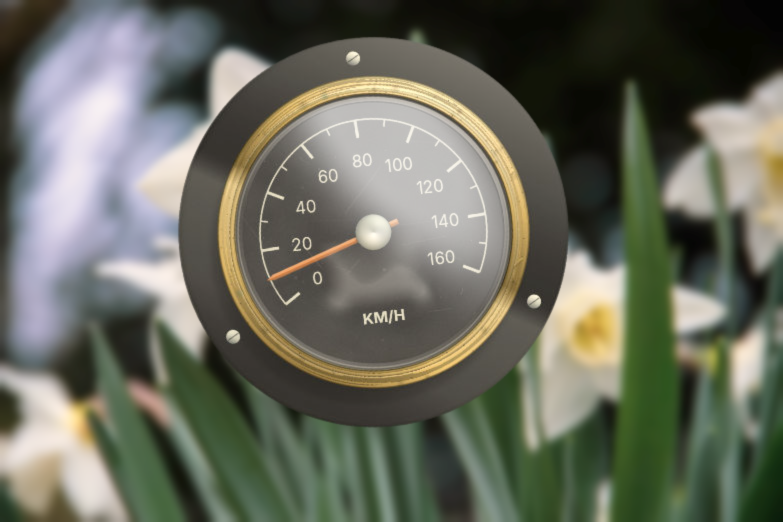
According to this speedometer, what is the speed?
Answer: 10 km/h
